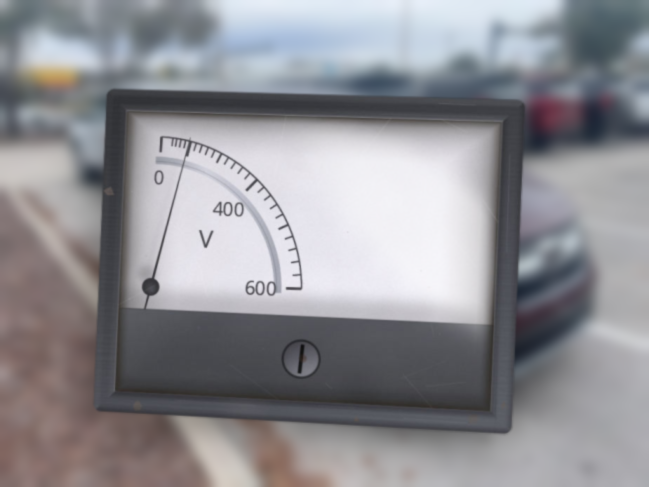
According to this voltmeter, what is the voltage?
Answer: 200 V
